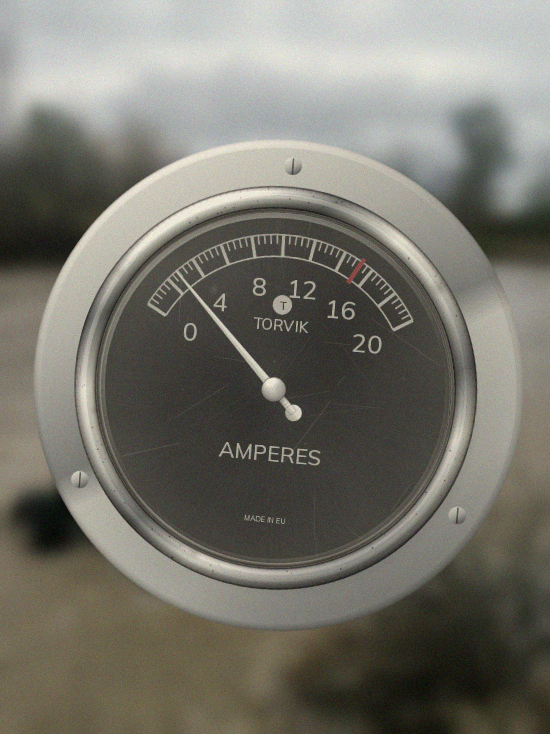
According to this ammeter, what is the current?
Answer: 2.8 A
